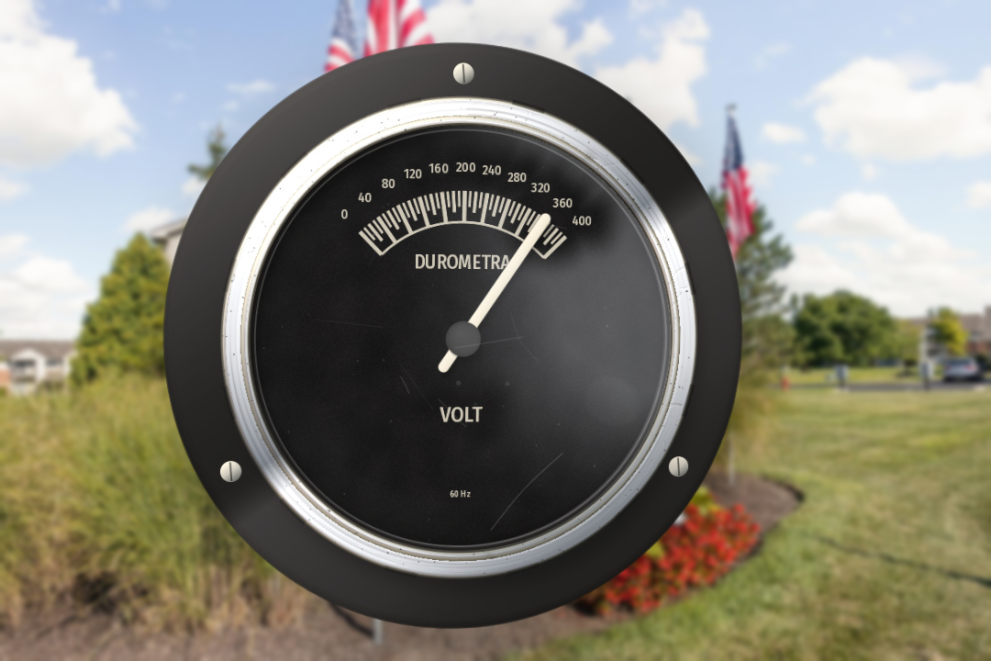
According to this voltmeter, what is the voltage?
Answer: 350 V
